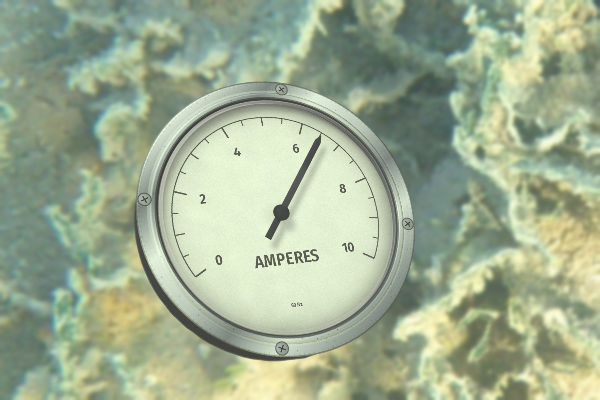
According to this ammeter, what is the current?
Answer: 6.5 A
